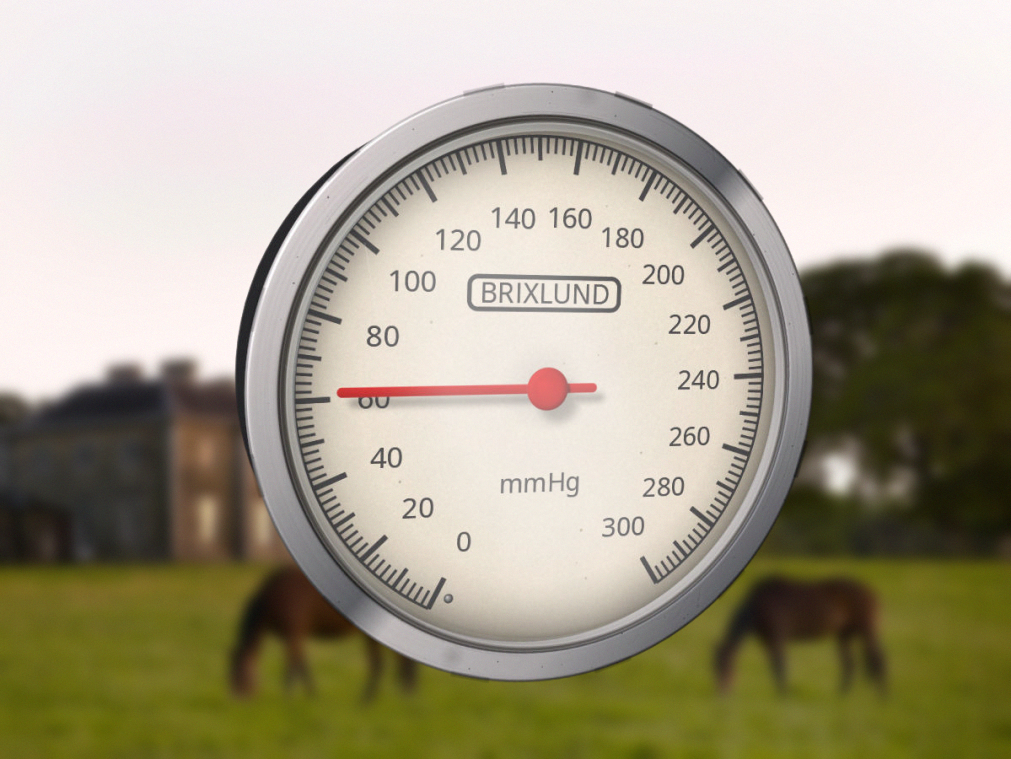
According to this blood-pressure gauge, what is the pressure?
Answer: 62 mmHg
